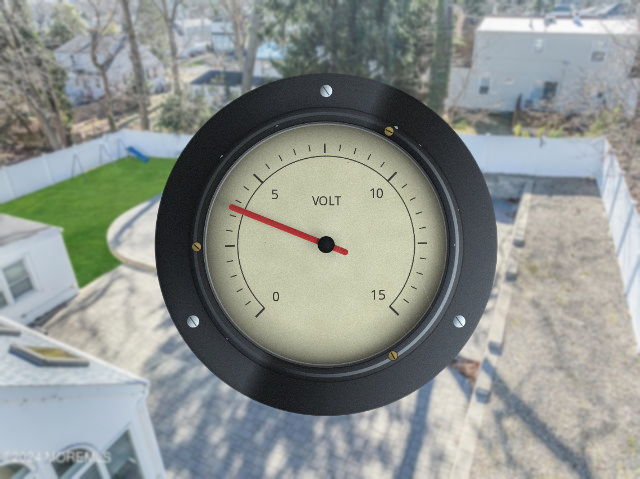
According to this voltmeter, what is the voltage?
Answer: 3.75 V
